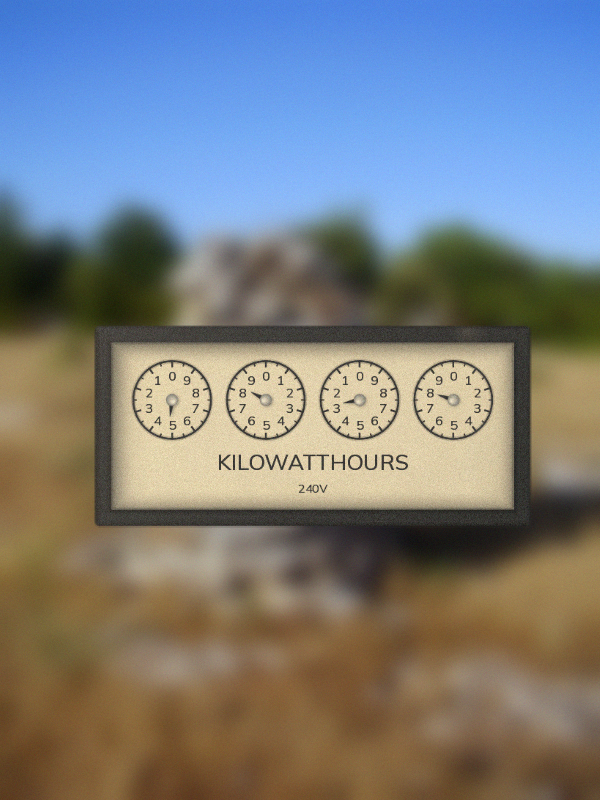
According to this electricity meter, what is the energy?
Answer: 4828 kWh
